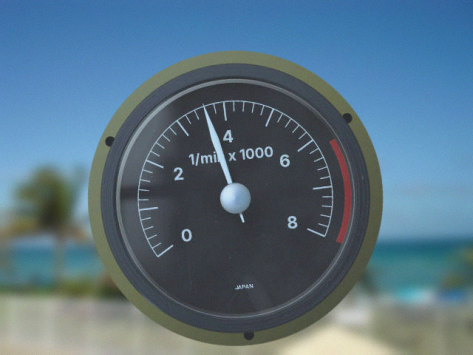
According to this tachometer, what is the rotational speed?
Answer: 3600 rpm
